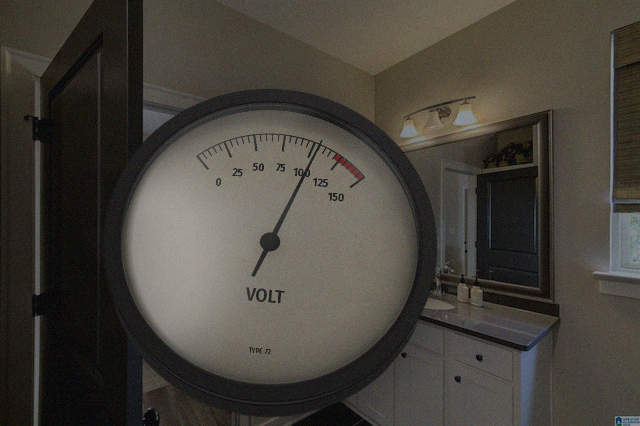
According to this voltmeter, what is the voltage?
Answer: 105 V
